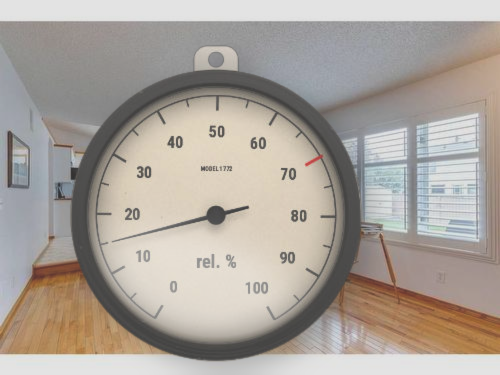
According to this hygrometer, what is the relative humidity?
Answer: 15 %
